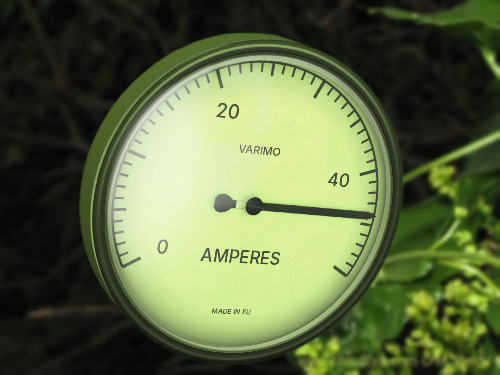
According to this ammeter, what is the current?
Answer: 44 A
